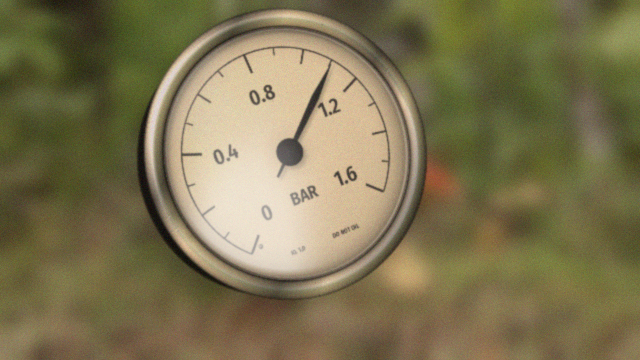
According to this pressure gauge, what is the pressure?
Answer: 1.1 bar
